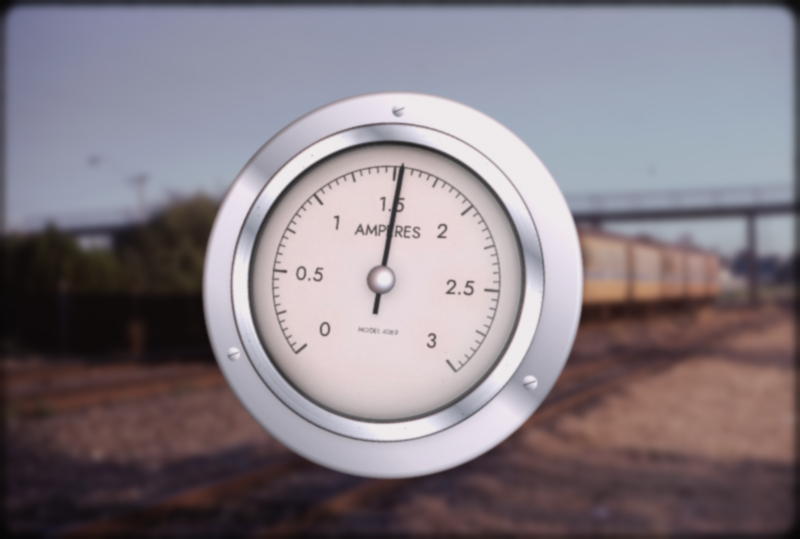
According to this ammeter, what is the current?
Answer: 1.55 A
